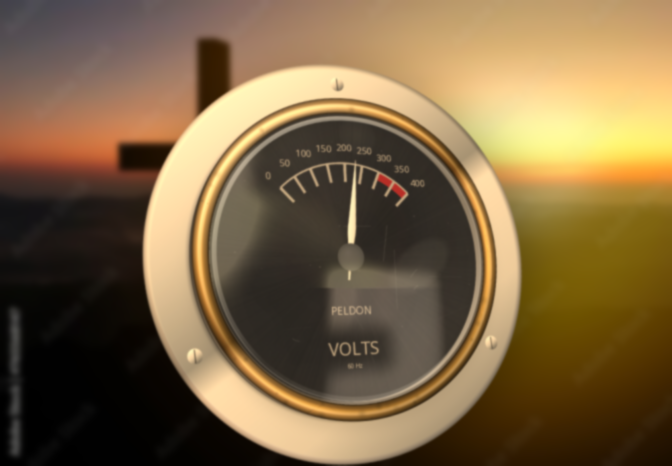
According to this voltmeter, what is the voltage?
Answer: 225 V
